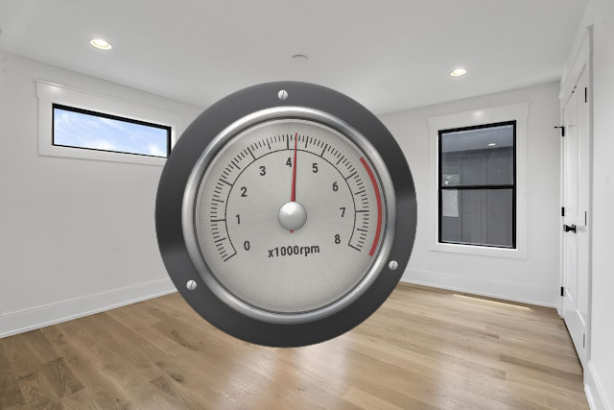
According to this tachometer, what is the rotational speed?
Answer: 4200 rpm
